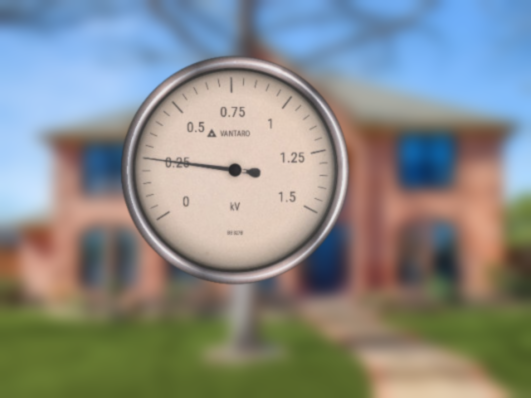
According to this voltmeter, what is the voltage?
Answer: 0.25 kV
